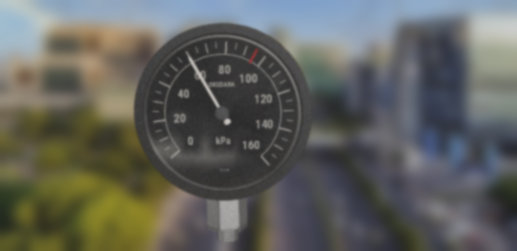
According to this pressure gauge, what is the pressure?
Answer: 60 kPa
